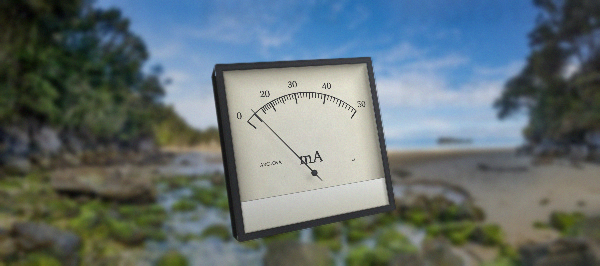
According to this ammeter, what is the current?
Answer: 10 mA
